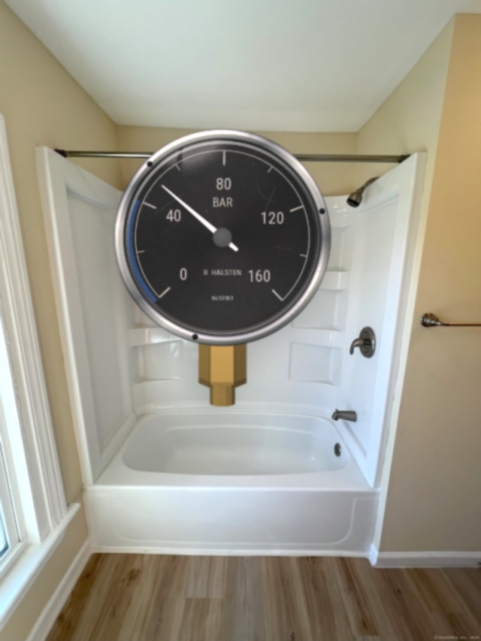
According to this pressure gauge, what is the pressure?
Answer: 50 bar
